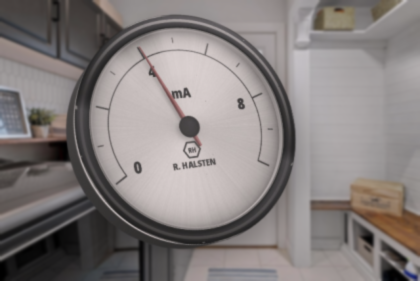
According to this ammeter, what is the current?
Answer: 4 mA
